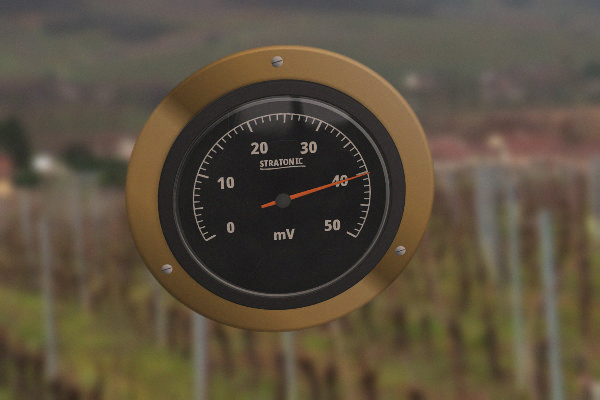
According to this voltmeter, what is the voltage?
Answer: 40 mV
